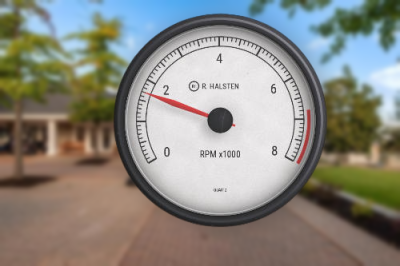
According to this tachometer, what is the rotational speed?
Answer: 1700 rpm
